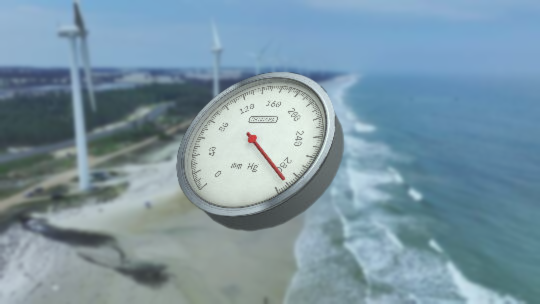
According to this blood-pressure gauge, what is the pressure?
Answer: 290 mmHg
